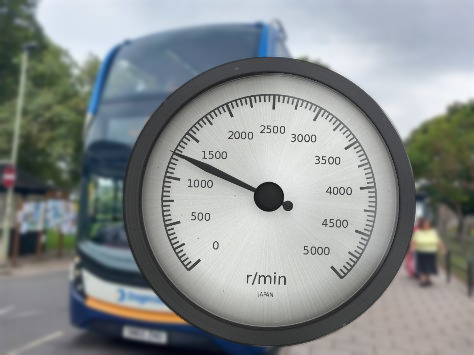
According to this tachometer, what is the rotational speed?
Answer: 1250 rpm
